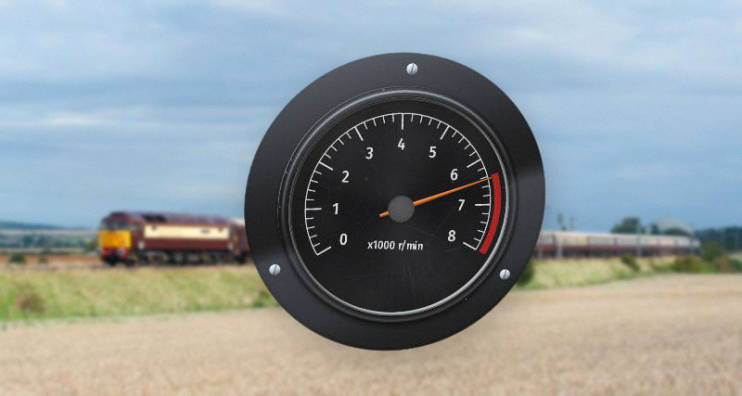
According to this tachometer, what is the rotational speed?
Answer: 6400 rpm
